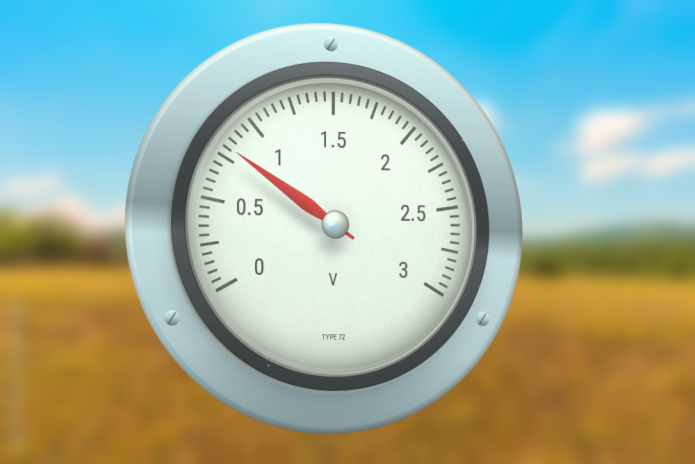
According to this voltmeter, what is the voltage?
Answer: 0.8 V
